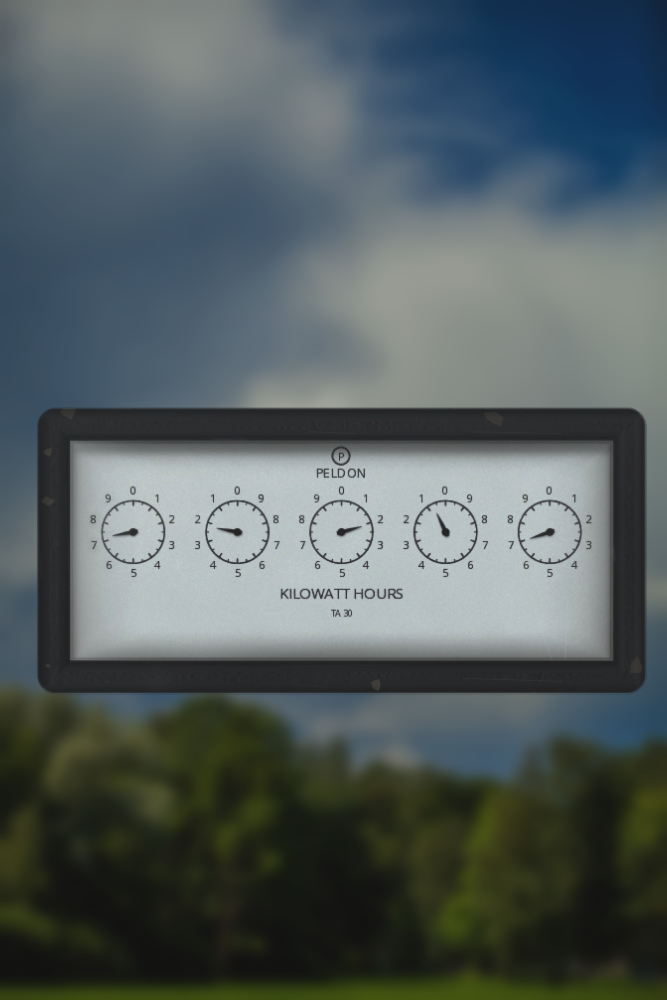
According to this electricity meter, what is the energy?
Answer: 72207 kWh
